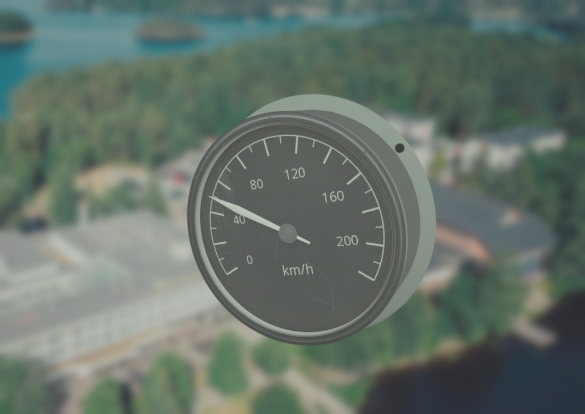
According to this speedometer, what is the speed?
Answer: 50 km/h
